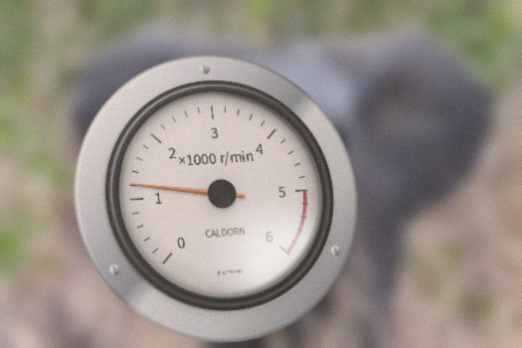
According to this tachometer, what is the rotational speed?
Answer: 1200 rpm
